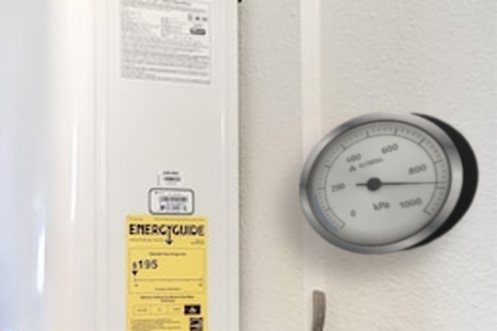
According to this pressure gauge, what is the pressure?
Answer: 880 kPa
